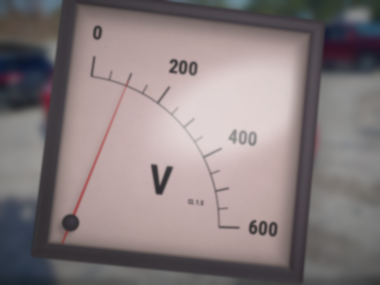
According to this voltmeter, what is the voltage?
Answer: 100 V
